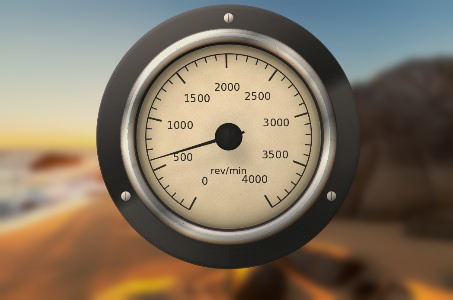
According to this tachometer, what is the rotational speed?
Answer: 600 rpm
